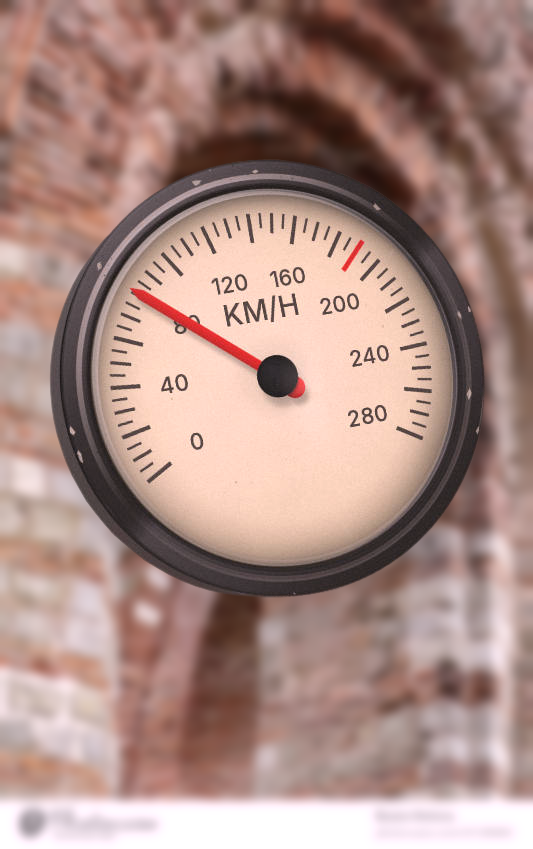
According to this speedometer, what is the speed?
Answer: 80 km/h
